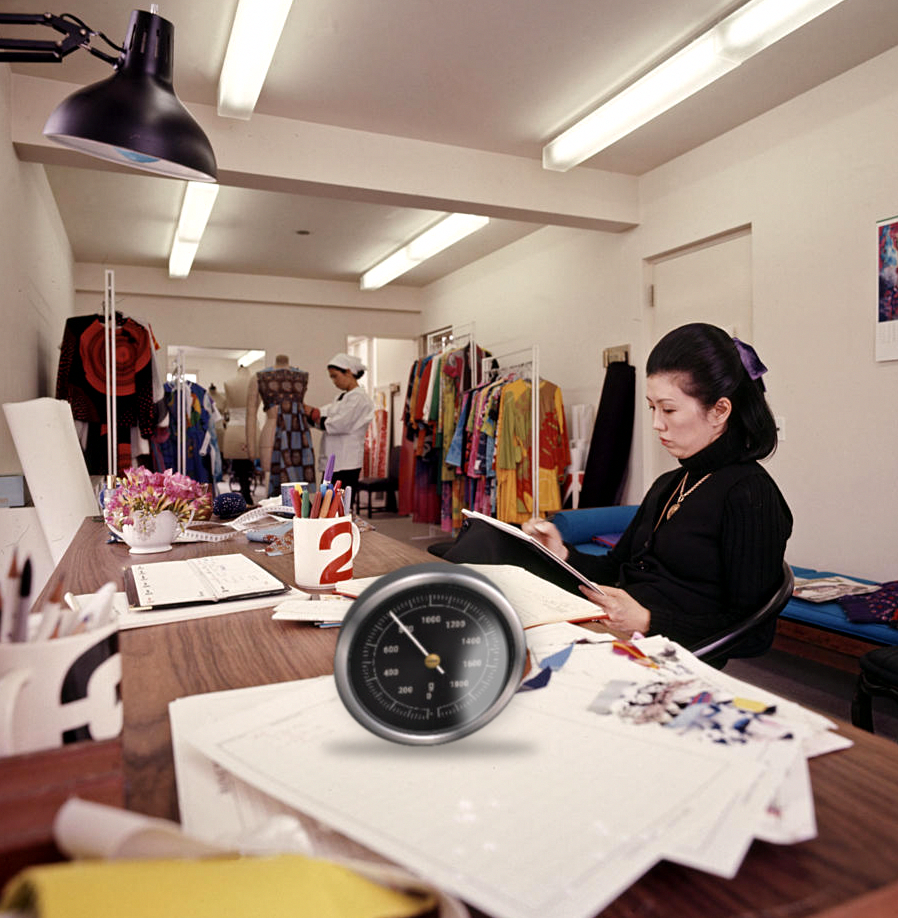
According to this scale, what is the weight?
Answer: 800 g
